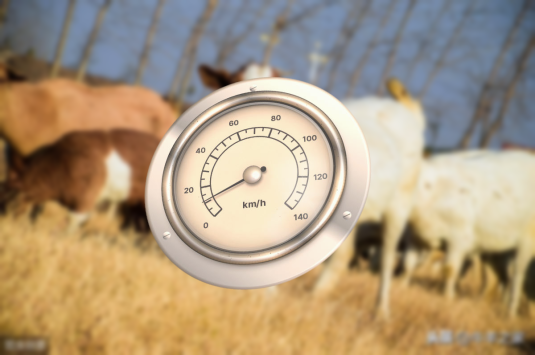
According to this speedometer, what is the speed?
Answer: 10 km/h
